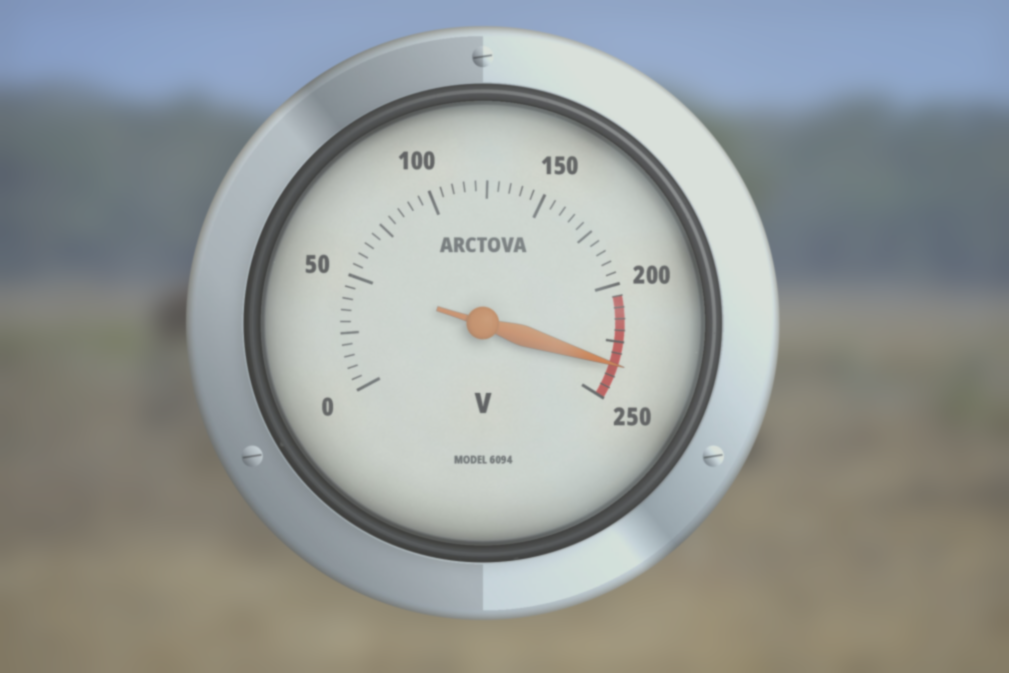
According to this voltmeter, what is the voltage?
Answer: 235 V
